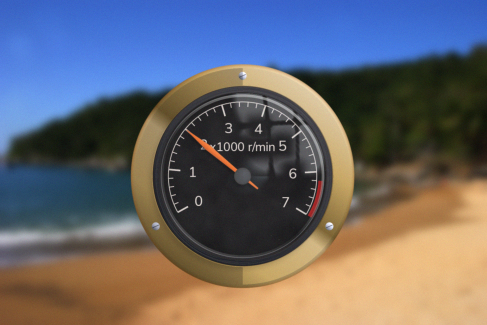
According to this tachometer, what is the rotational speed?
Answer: 2000 rpm
